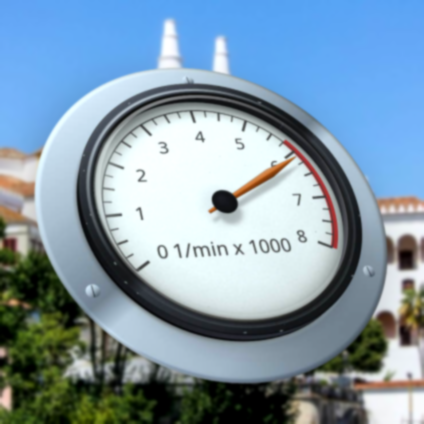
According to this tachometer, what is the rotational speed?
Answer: 6125 rpm
